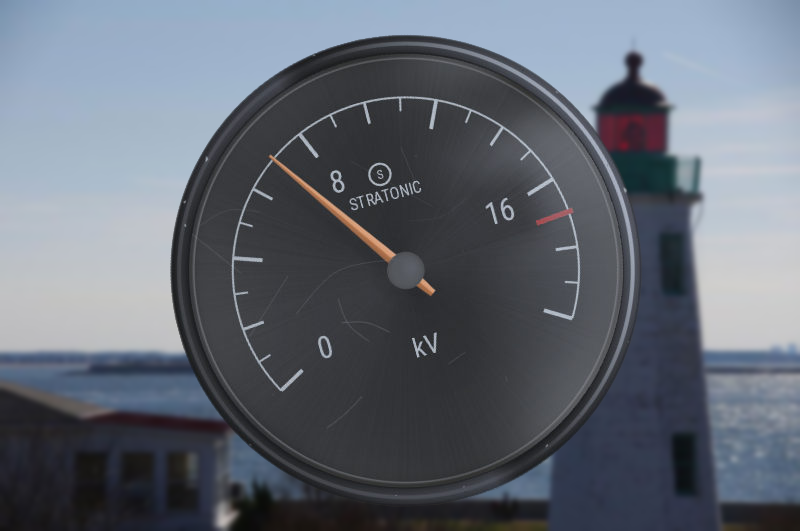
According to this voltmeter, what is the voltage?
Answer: 7 kV
